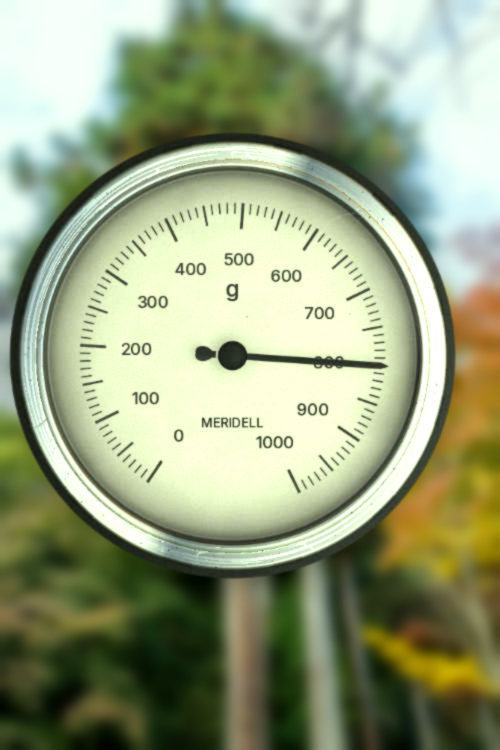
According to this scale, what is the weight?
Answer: 800 g
